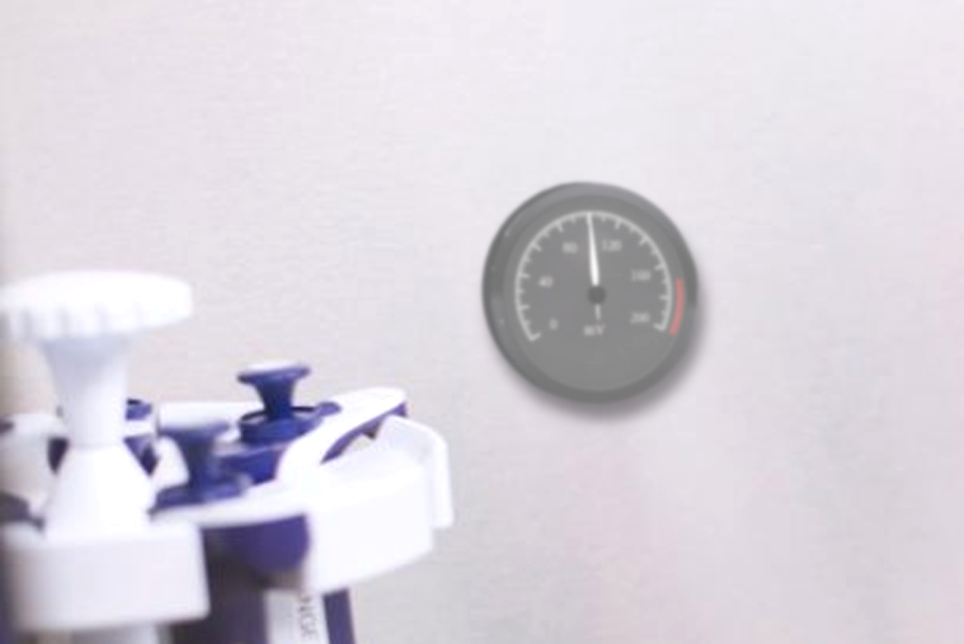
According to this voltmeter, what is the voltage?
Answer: 100 mV
